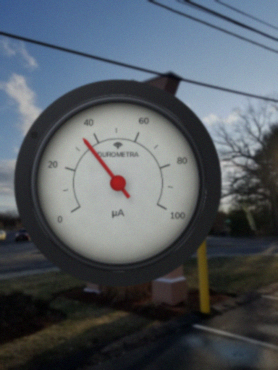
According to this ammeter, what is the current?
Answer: 35 µA
